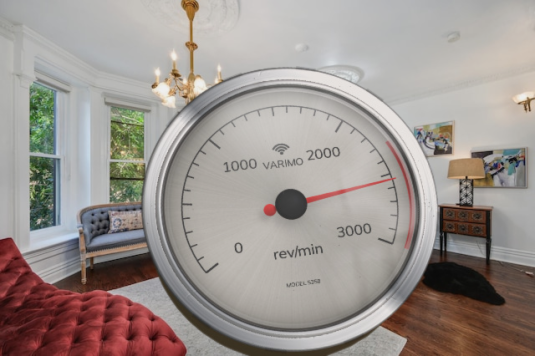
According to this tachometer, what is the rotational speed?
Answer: 2550 rpm
